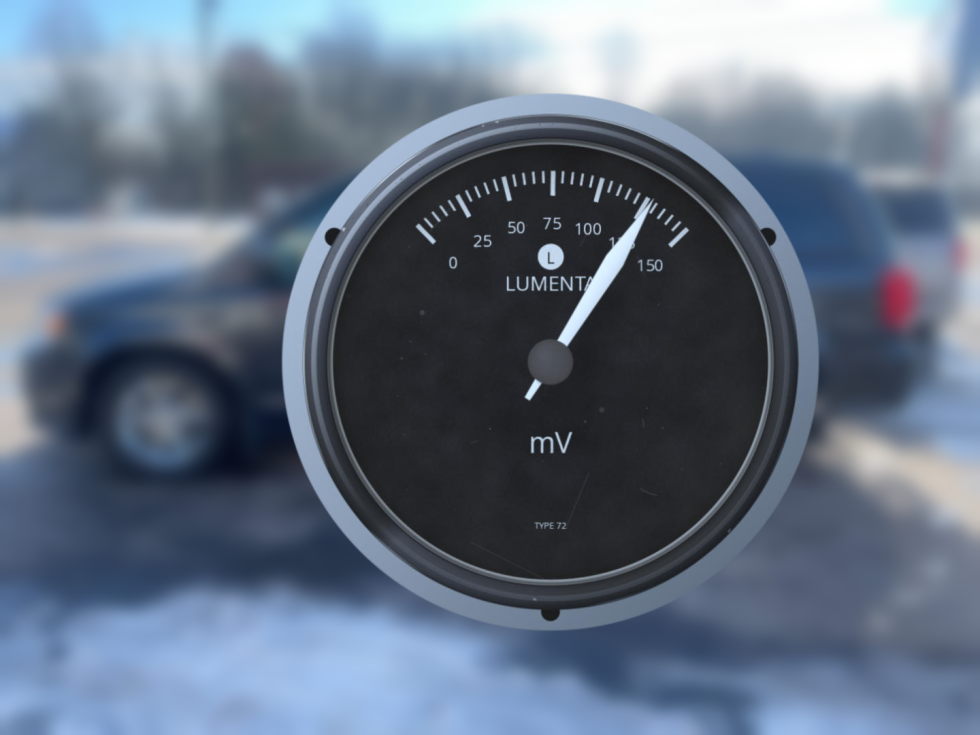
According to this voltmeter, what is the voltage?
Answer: 127.5 mV
